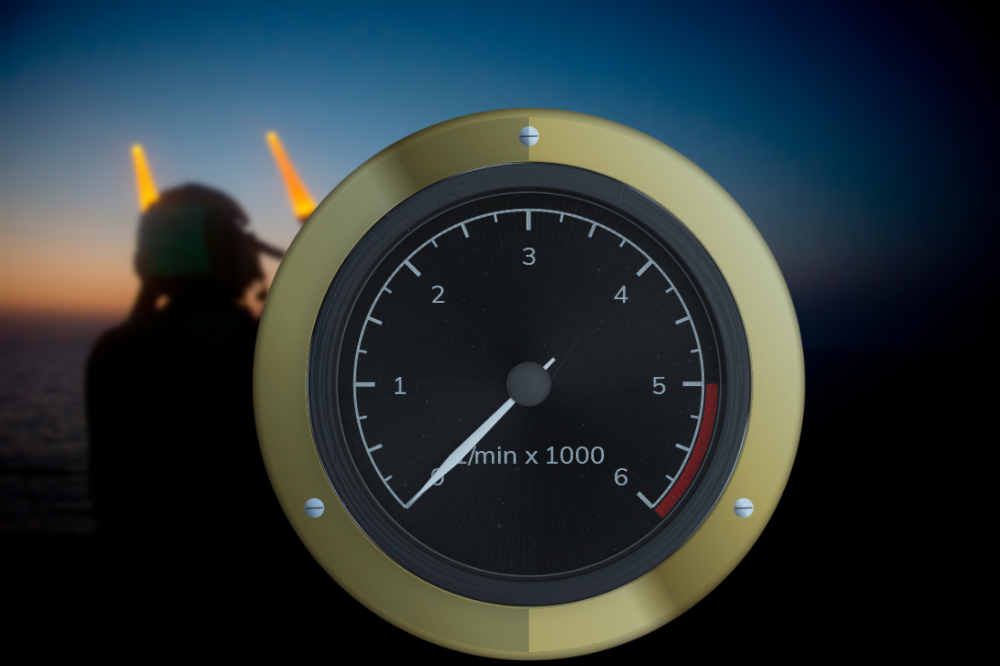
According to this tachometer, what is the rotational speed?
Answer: 0 rpm
